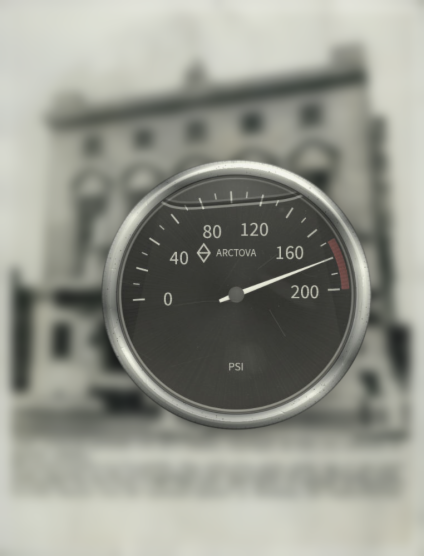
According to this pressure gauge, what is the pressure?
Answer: 180 psi
